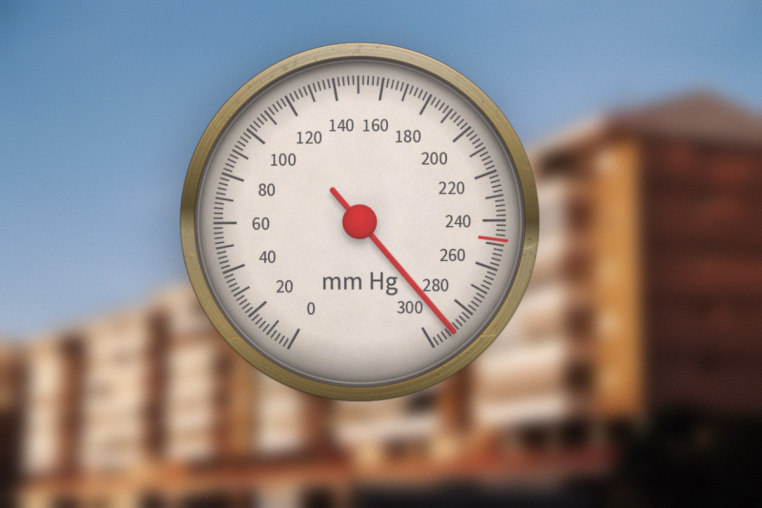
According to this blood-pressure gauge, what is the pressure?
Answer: 290 mmHg
